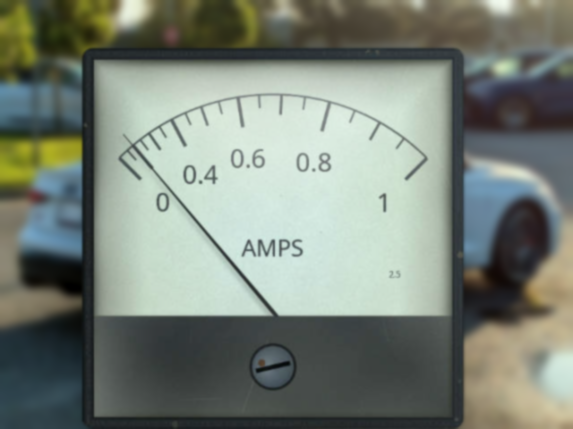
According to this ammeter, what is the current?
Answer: 0.2 A
